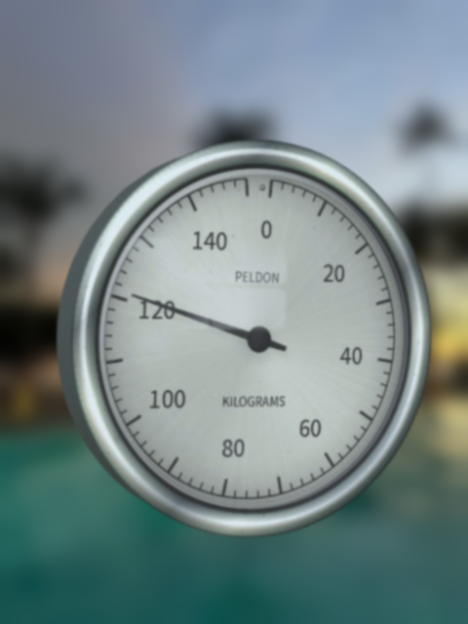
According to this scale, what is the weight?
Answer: 121 kg
